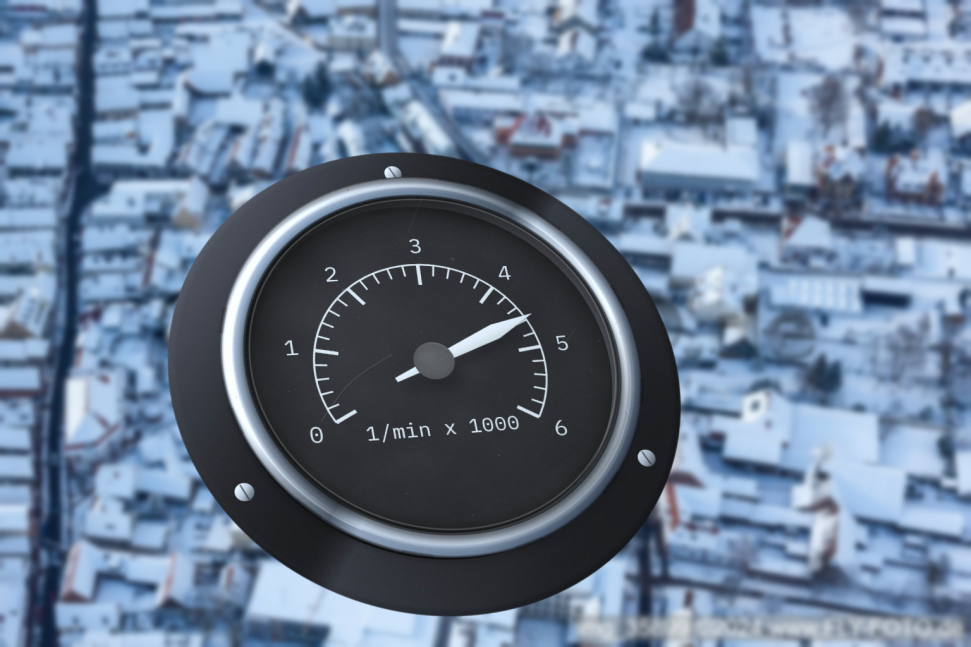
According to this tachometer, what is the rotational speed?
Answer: 4600 rpm
